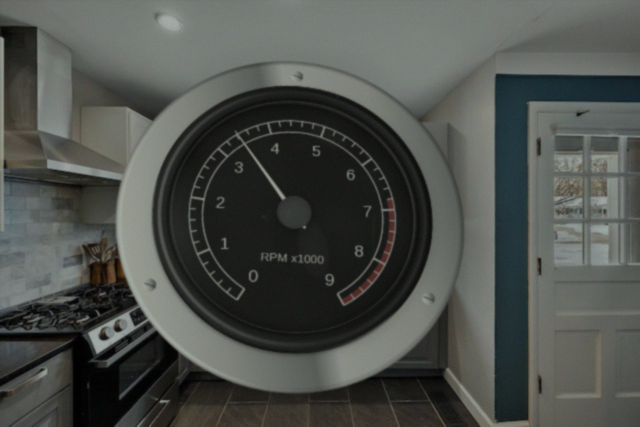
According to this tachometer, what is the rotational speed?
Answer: 3400 rpm
